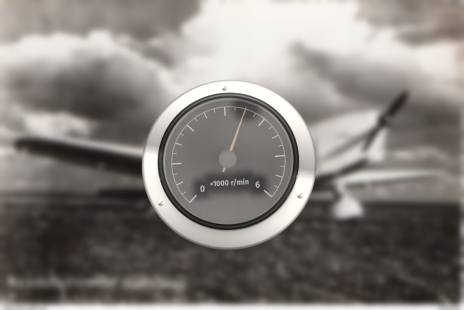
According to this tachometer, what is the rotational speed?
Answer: 3500 rpm
